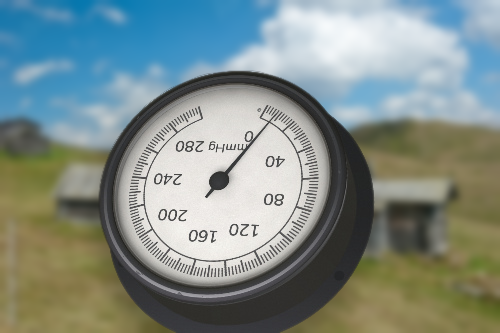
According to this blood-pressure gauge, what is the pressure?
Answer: 10 mmHg
